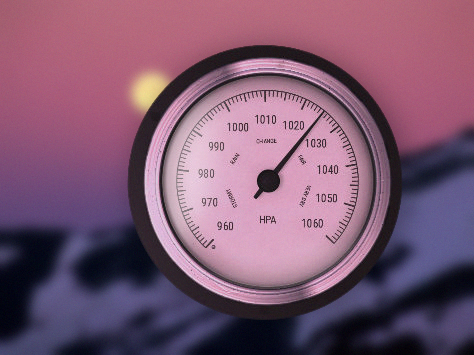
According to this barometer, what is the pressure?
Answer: 1025 hPa
